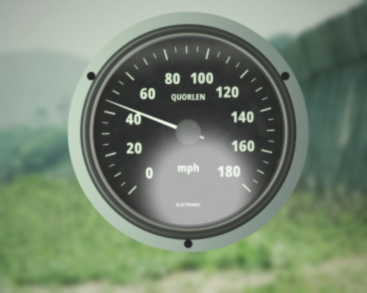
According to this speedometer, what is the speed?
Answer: 45 mph
